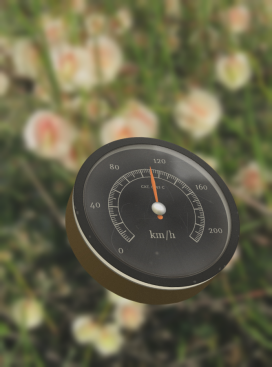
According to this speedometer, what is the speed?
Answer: 110 km/h
